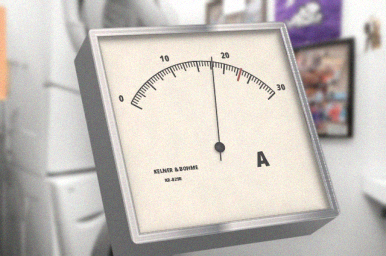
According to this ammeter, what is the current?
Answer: 17.5 A
